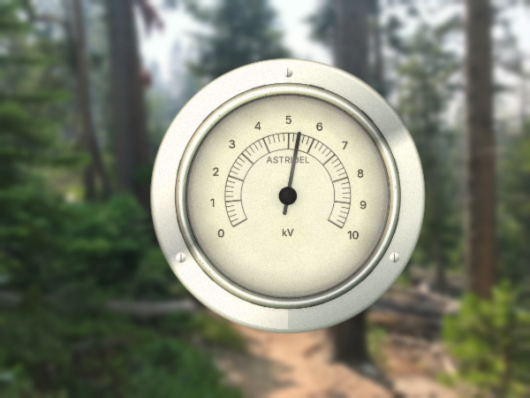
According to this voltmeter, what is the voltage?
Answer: 5.4 kV
